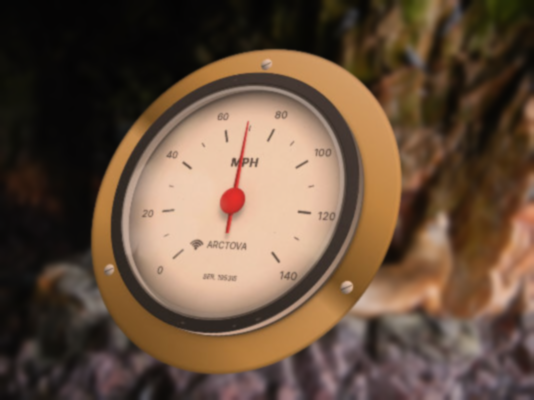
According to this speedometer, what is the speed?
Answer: 70 mph
